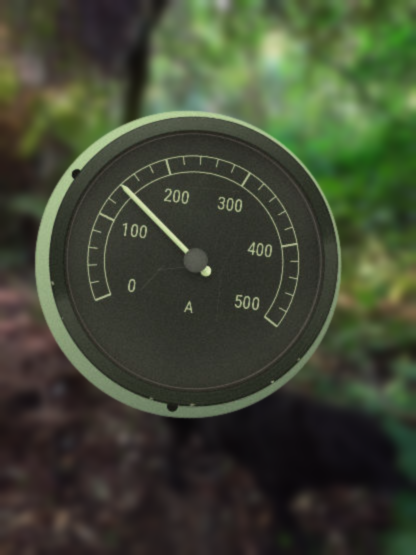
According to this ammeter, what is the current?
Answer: 140 A
